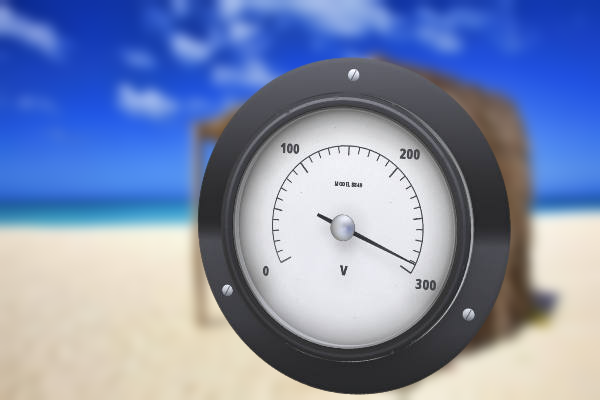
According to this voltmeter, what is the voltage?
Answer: 290 V
